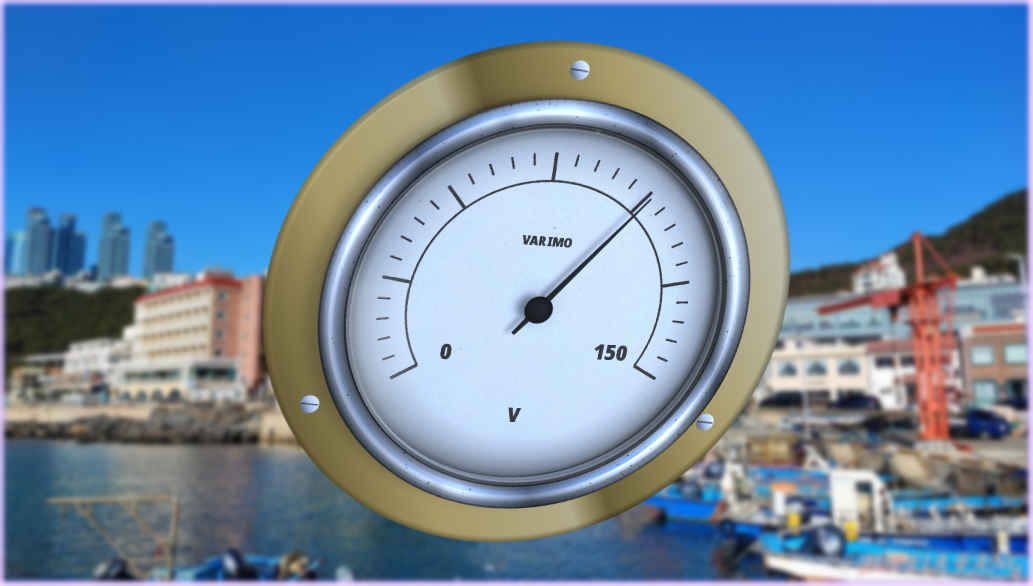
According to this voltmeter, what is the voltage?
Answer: 100 V
